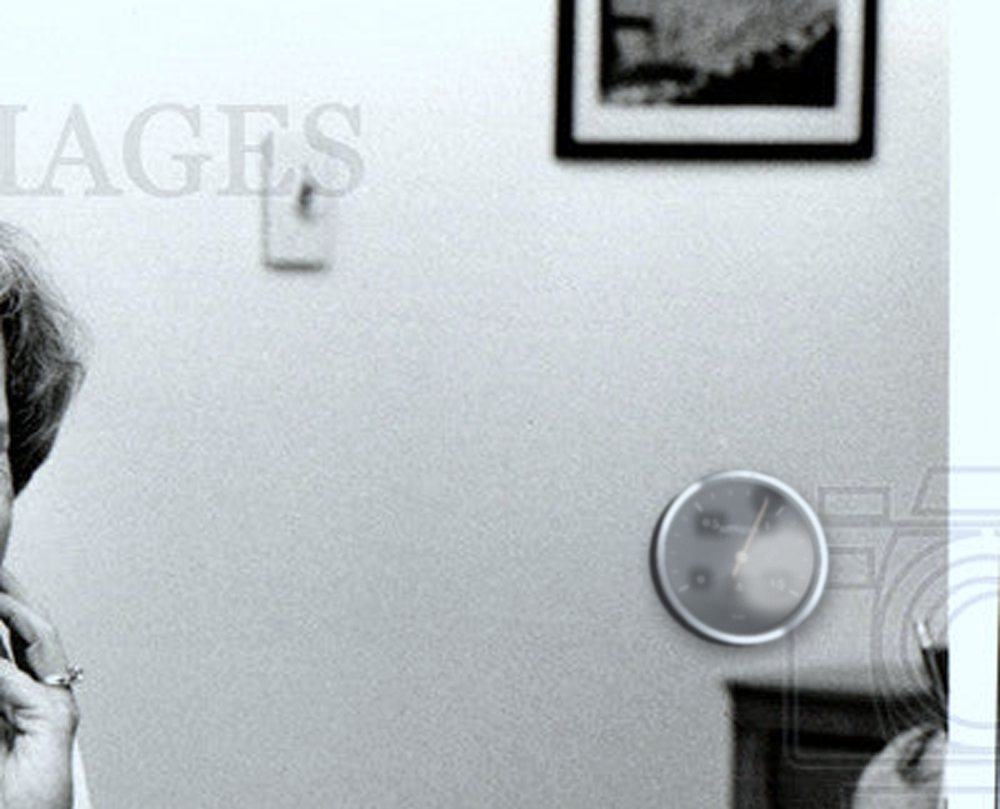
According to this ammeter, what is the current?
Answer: 0.9 A
